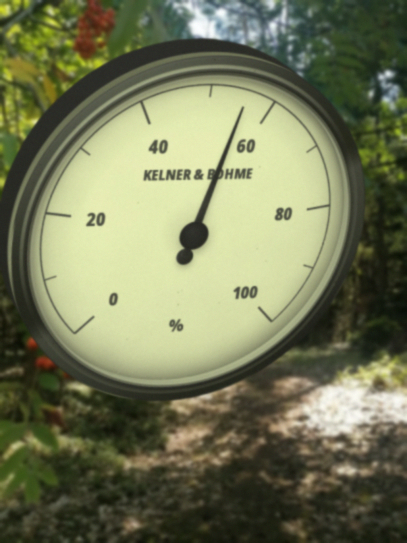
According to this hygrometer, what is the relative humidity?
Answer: 55 %
